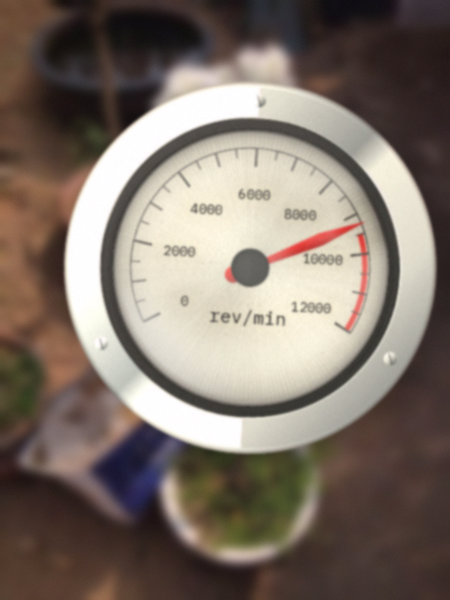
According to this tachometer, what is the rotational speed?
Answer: 9250 rpm
